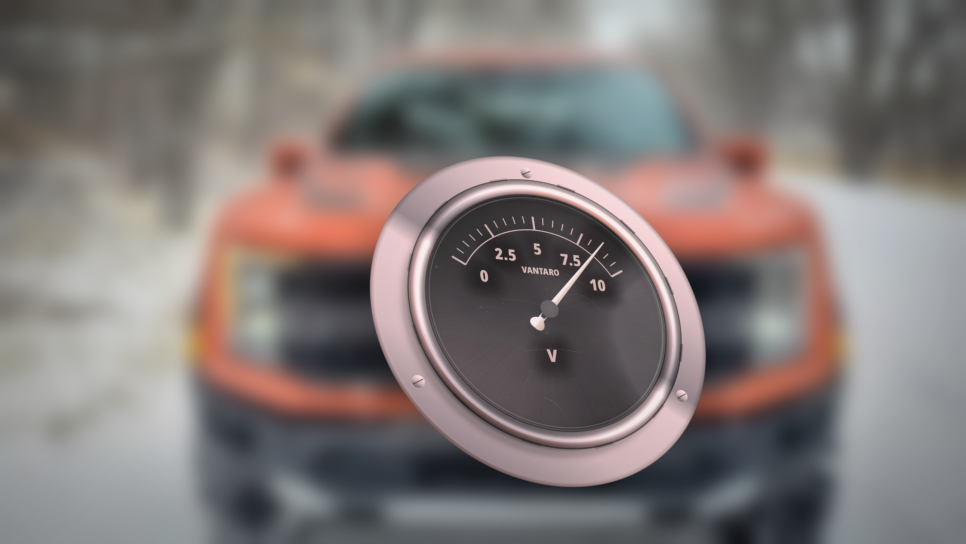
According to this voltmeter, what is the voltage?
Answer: 8.5 V
